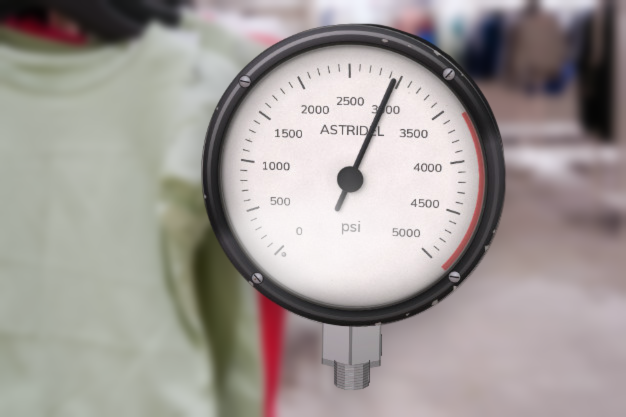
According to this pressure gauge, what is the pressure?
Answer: 2950 psi
